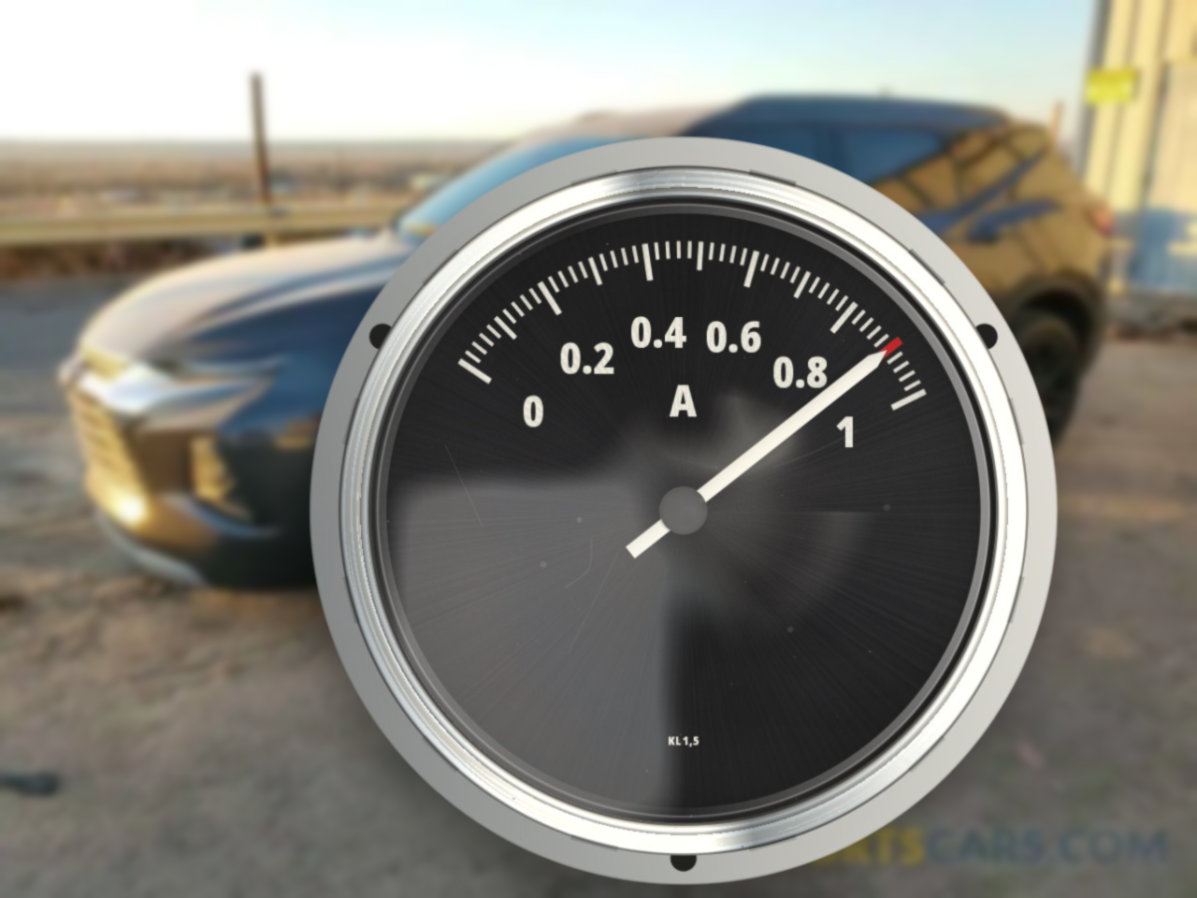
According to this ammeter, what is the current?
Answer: 0.9 A
